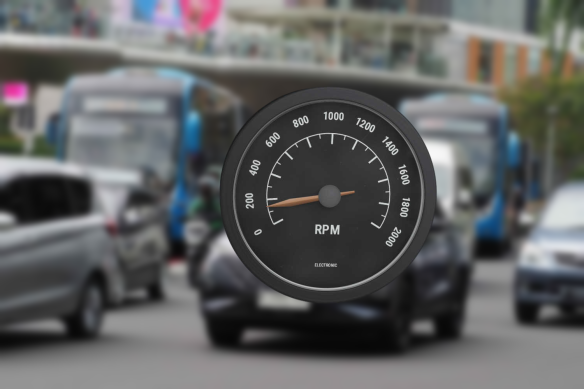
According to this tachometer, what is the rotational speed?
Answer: 150 rpm
